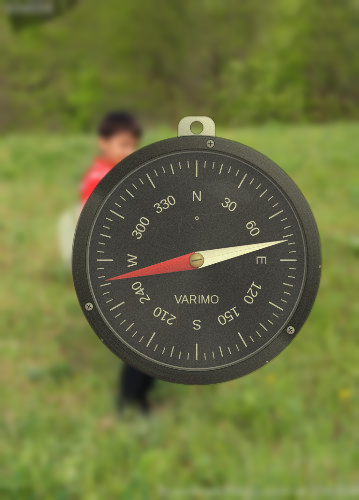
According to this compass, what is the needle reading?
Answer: 257.5 °
